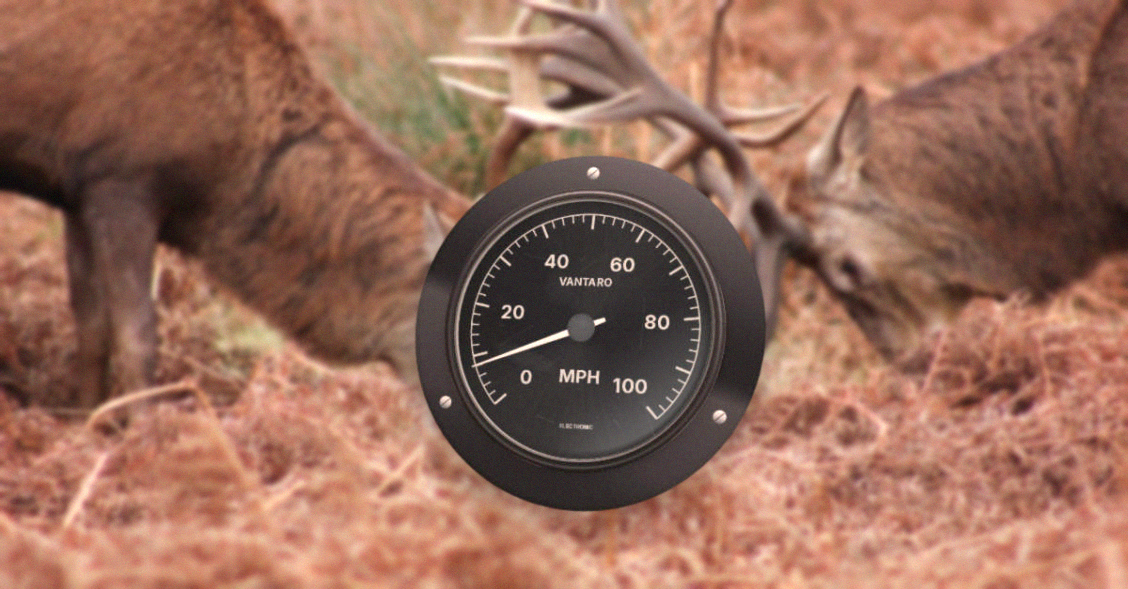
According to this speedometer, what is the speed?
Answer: 8 mph
